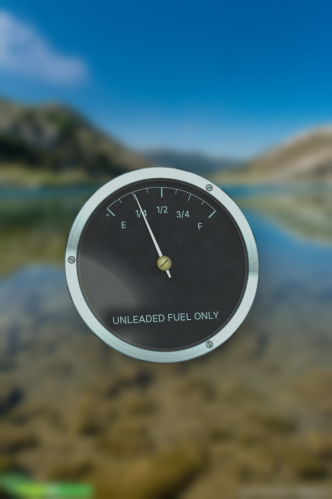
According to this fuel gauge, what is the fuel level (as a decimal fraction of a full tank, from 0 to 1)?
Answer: 0.25
